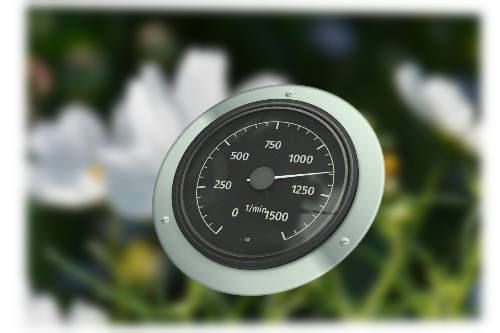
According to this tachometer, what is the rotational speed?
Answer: 1150 rpm
